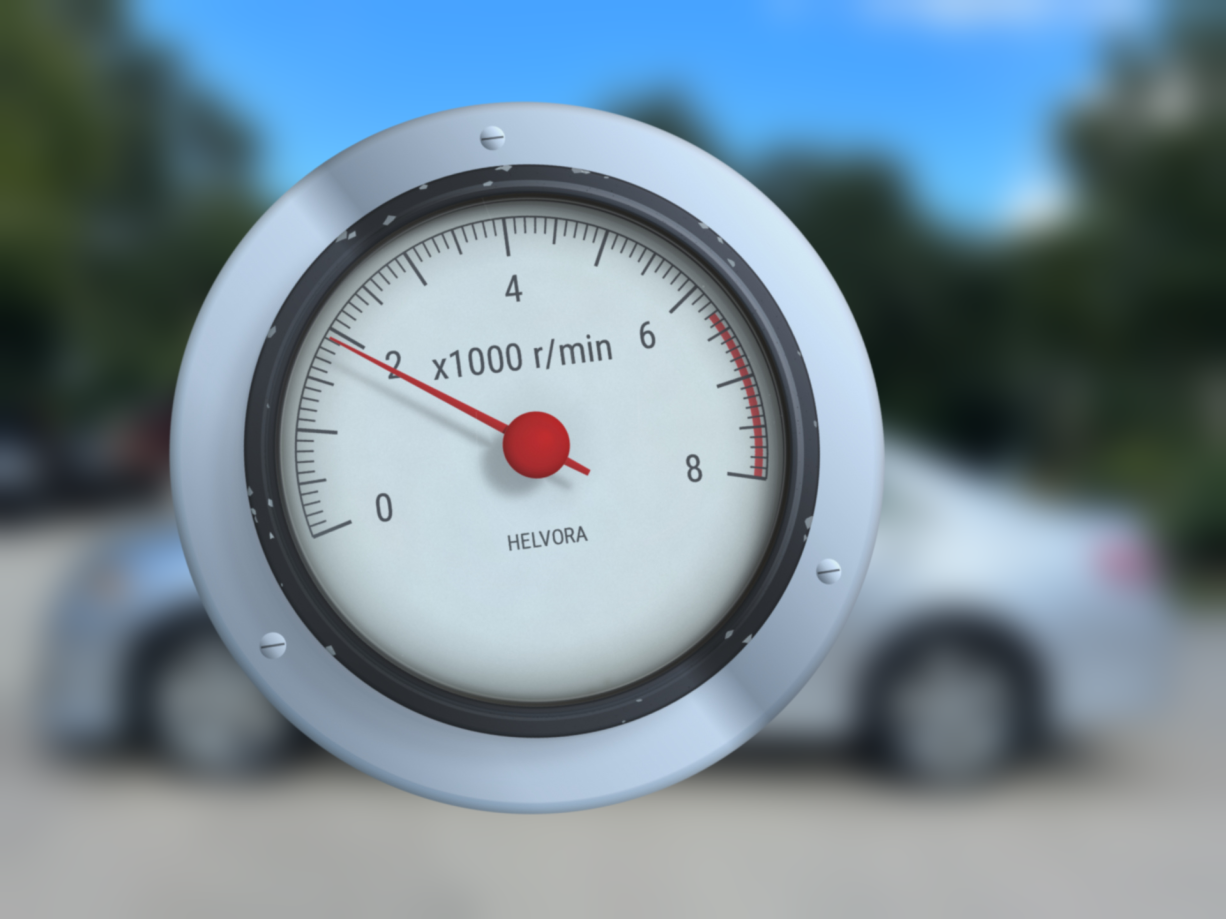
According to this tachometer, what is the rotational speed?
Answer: 1900 rpm
